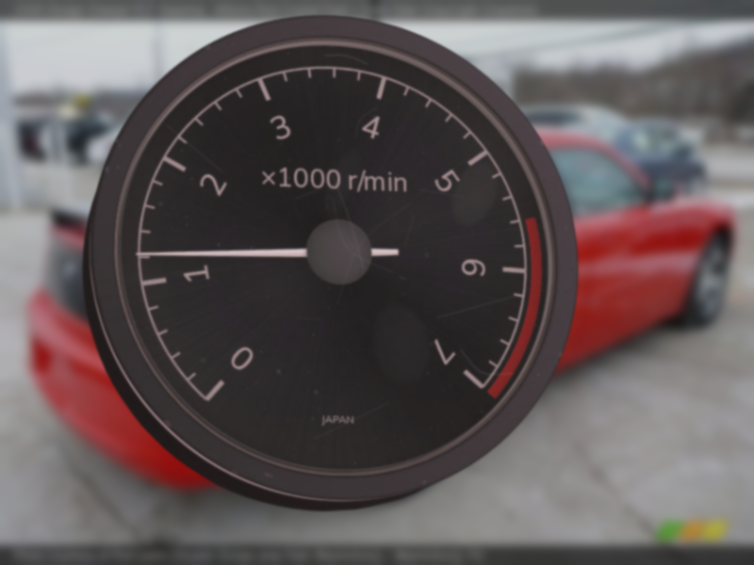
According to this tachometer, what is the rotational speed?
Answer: 1200 rpm
